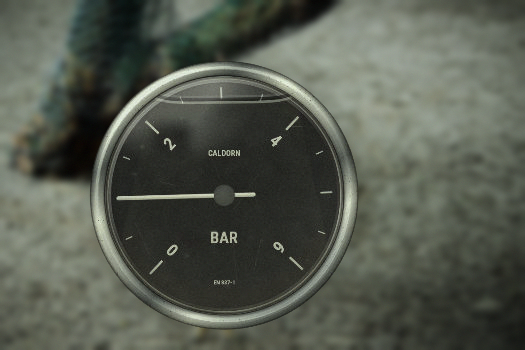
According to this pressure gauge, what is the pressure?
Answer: 1 bar
